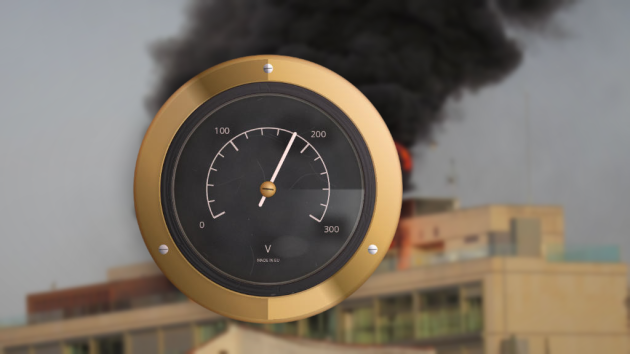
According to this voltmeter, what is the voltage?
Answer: 180 V
